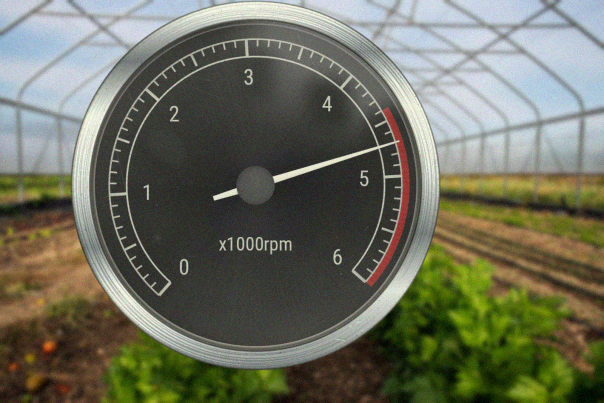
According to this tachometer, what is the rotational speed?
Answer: 4700 rpm
